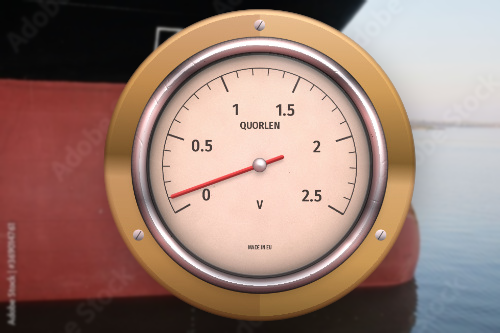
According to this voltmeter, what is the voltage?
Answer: 0.1 V
